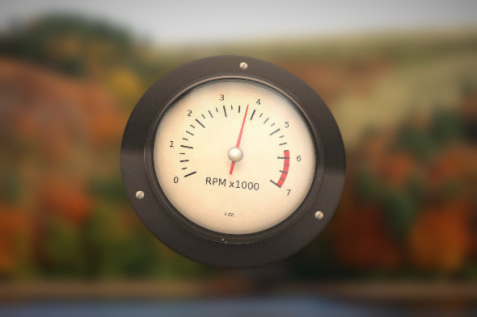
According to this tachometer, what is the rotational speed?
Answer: 3750 rpm
